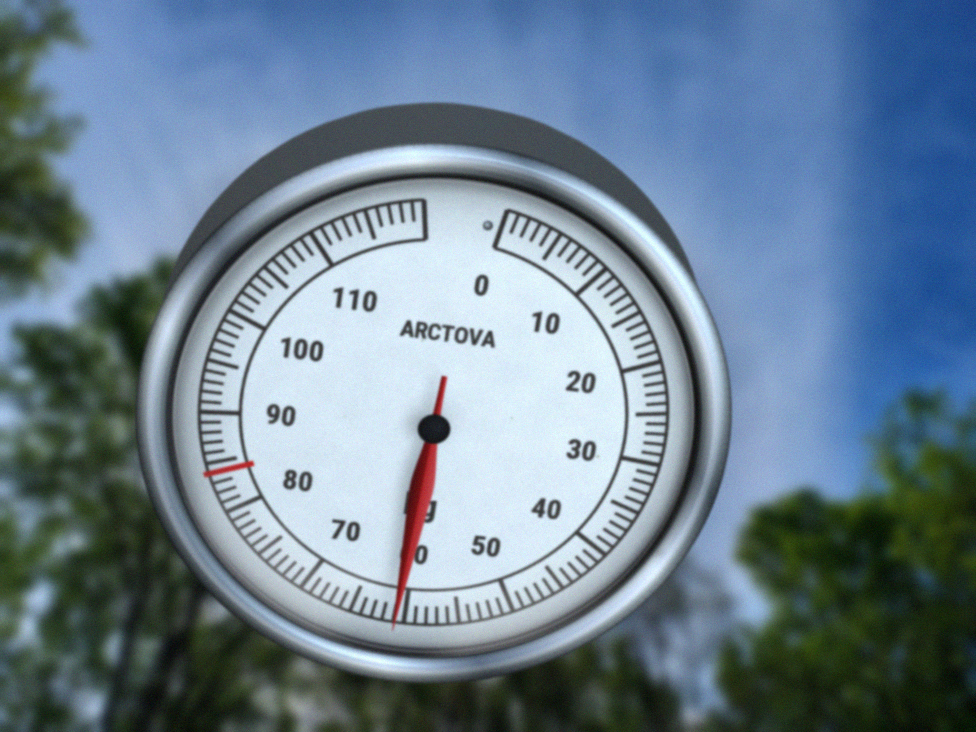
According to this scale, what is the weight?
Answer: 61 kg
